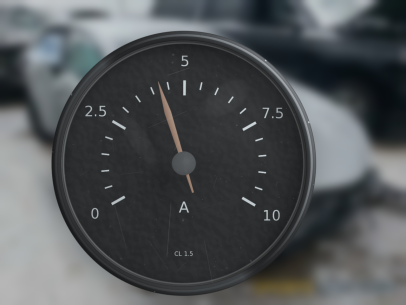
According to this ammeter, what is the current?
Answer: 4.25 A
